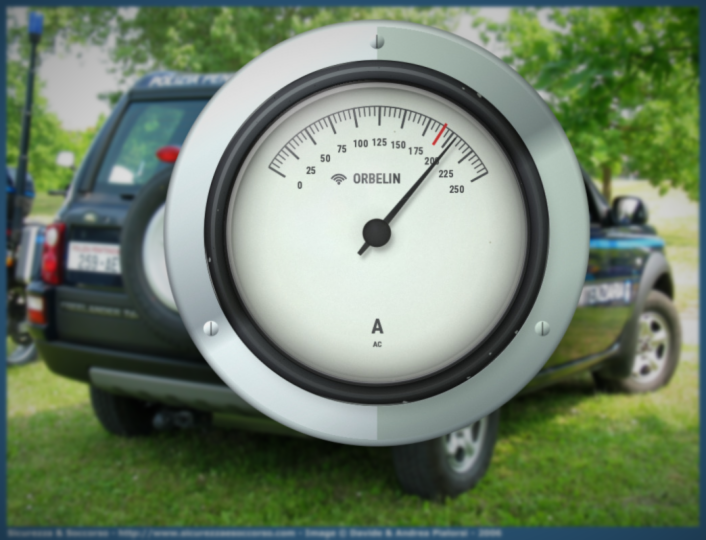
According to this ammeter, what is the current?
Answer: 205 A
